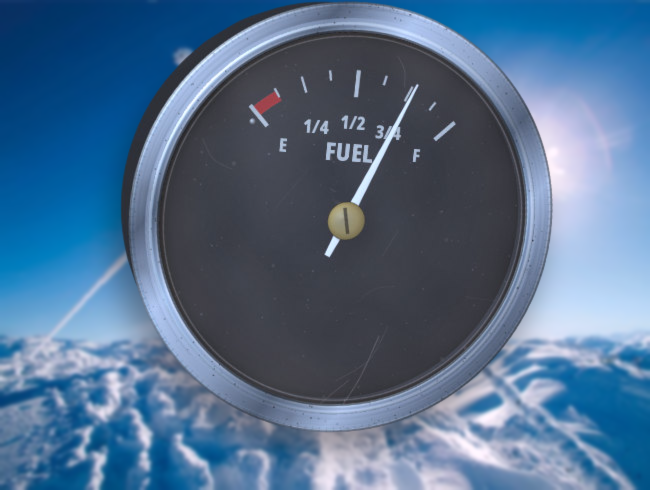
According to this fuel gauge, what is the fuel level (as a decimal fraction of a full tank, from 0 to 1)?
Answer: 0.75
